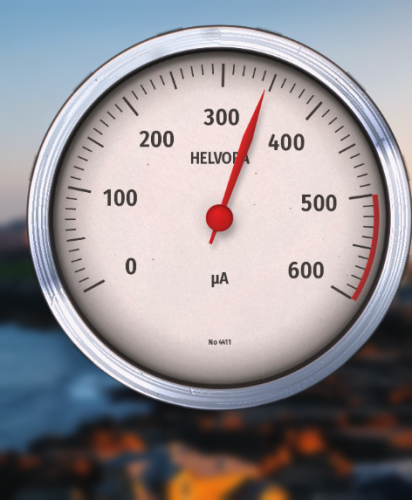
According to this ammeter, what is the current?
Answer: 345 µA
